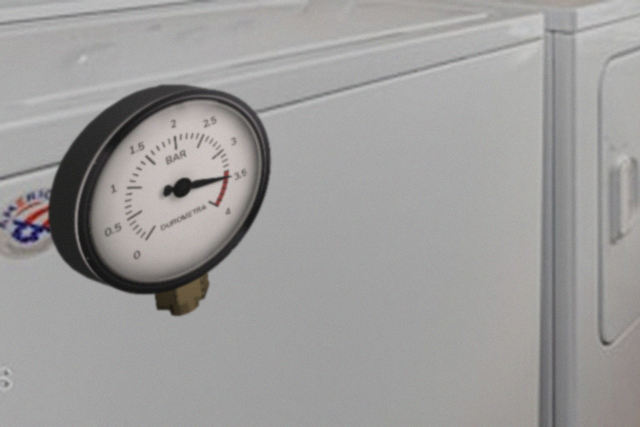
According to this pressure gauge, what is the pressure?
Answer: 3.5 bar
